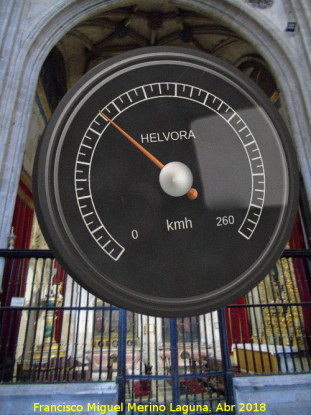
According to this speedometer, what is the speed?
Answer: 90 km/h
